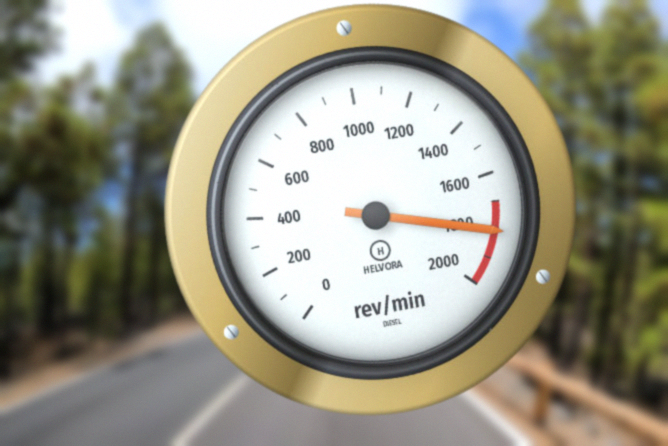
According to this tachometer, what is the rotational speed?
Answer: 1800 rpm
